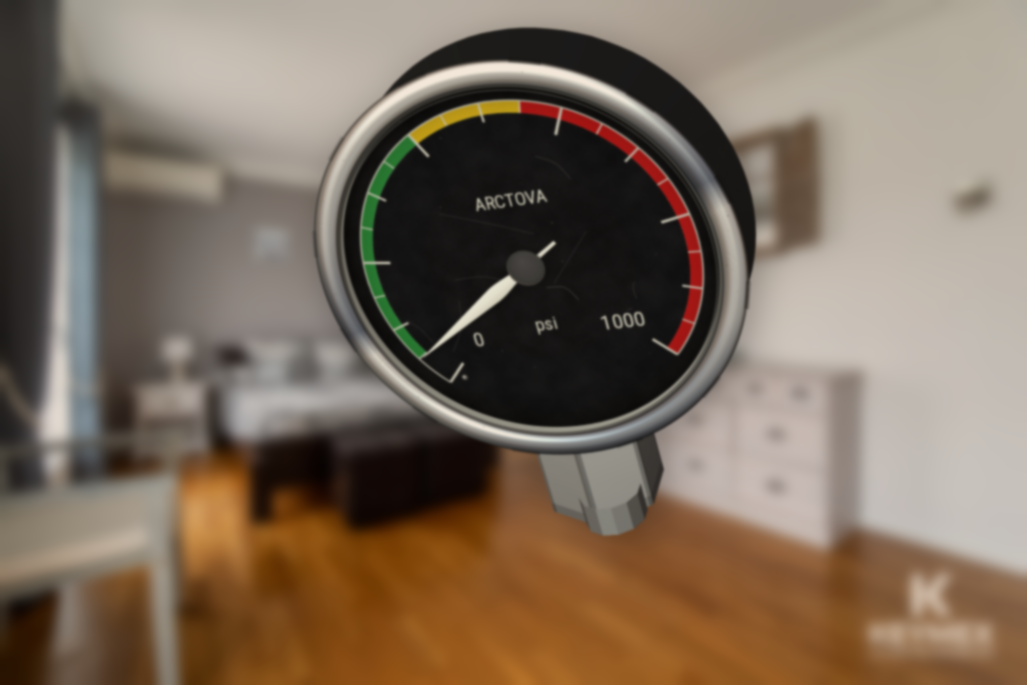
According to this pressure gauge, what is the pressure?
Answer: 50 psi
